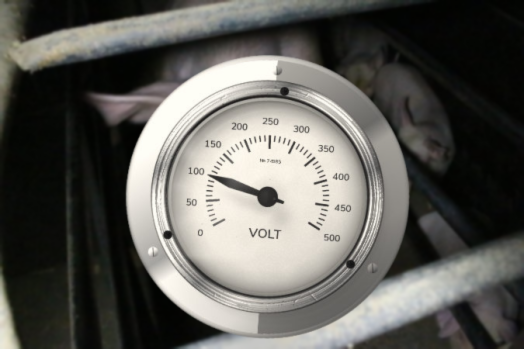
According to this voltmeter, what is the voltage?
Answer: 100 V
